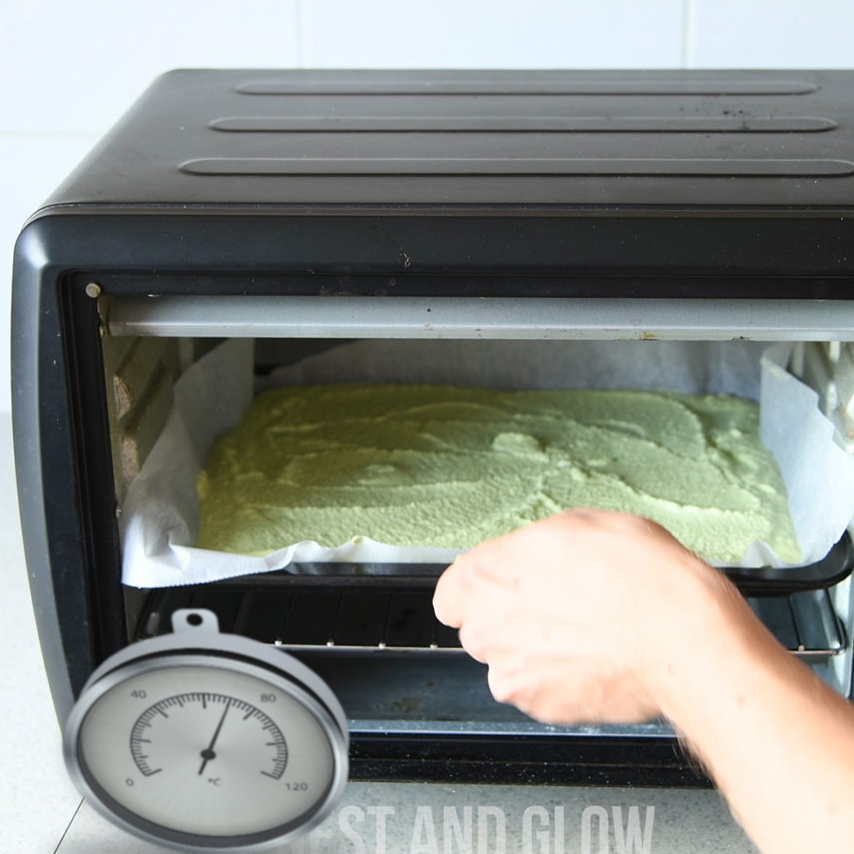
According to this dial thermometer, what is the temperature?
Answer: 70 °C
